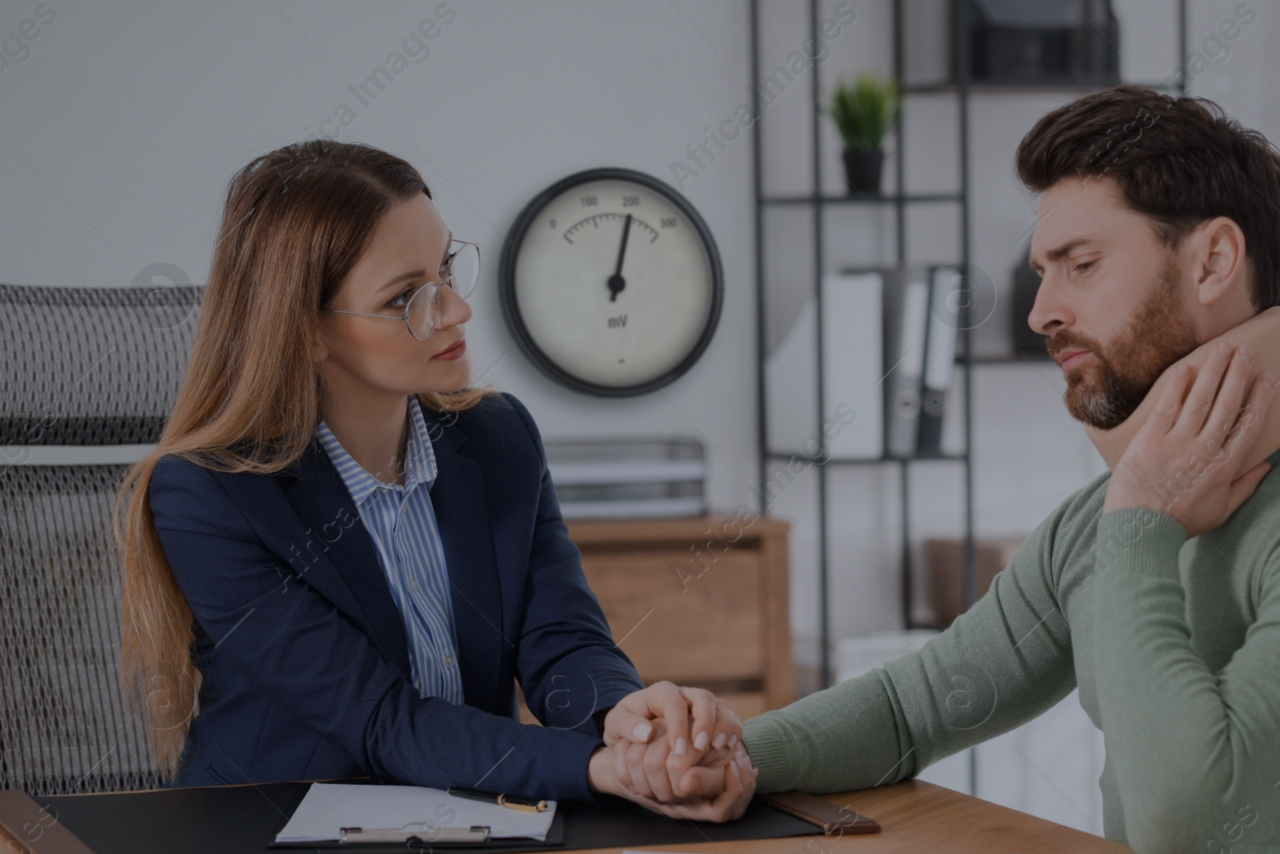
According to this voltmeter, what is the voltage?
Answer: 200 mV
